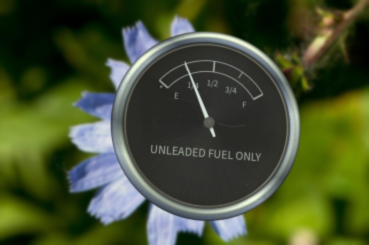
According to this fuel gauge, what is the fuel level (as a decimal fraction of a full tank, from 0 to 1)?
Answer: 0.25
